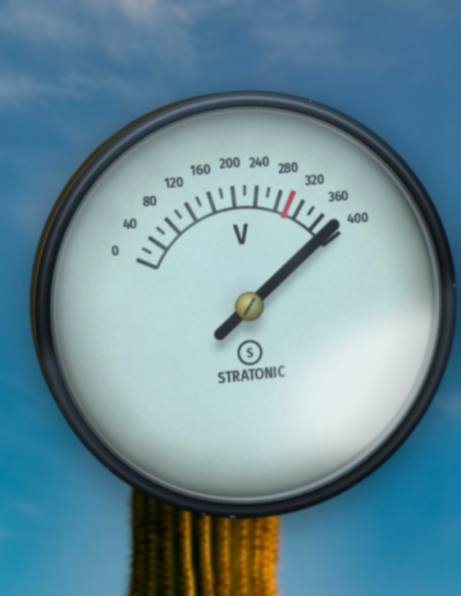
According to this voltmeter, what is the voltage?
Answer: 380 V
